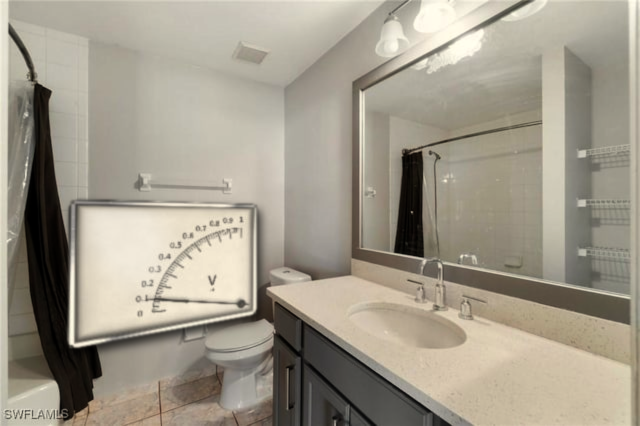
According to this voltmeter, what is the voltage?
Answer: 0.1 V
